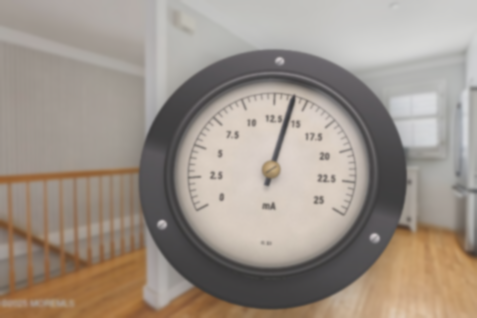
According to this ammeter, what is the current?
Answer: 14 mA
